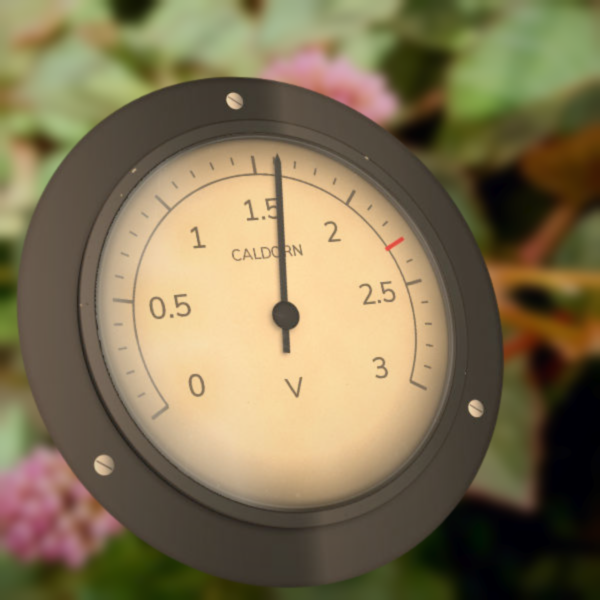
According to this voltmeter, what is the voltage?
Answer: 1.6 V
